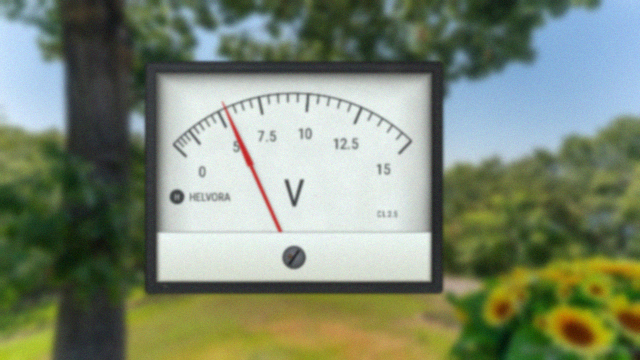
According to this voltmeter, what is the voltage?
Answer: 5.5 V
